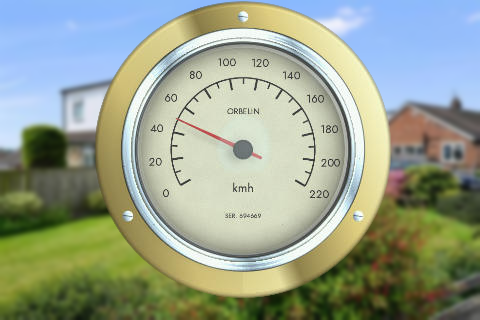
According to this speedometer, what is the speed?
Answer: 50 km/h
